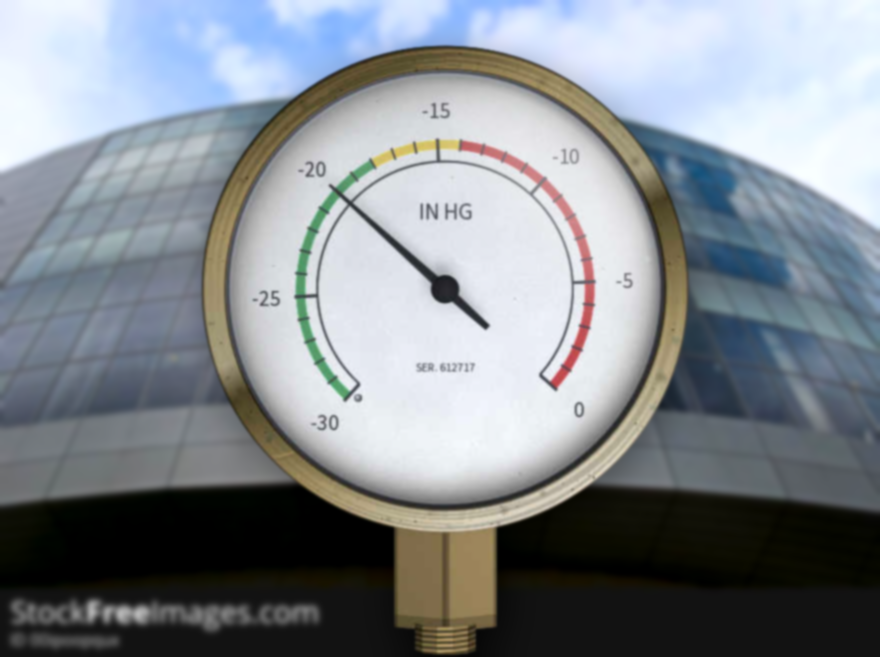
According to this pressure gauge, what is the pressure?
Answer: -20 inHg
